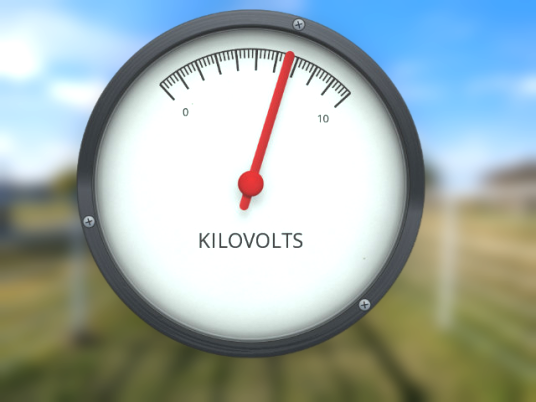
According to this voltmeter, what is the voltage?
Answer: 6.6 kV
